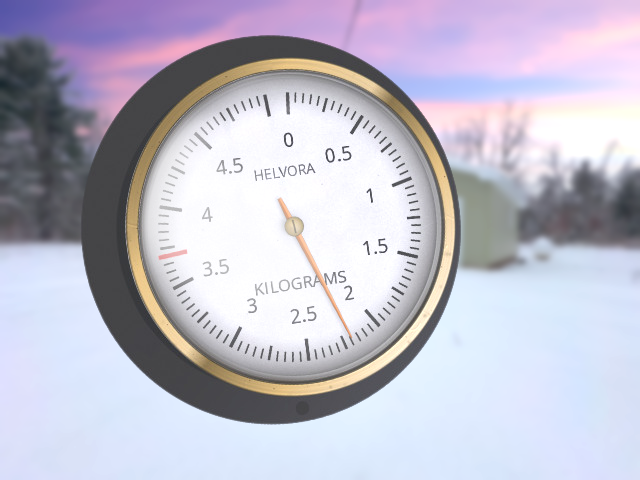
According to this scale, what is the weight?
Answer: 2.2 kg
